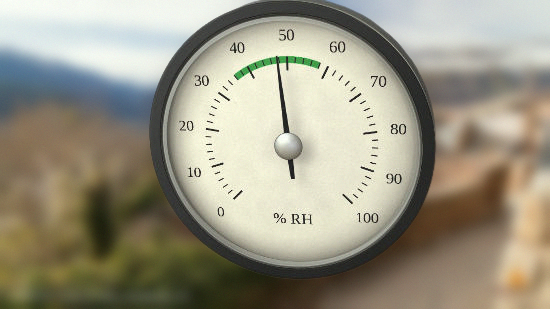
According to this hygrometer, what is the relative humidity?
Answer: 48 %
